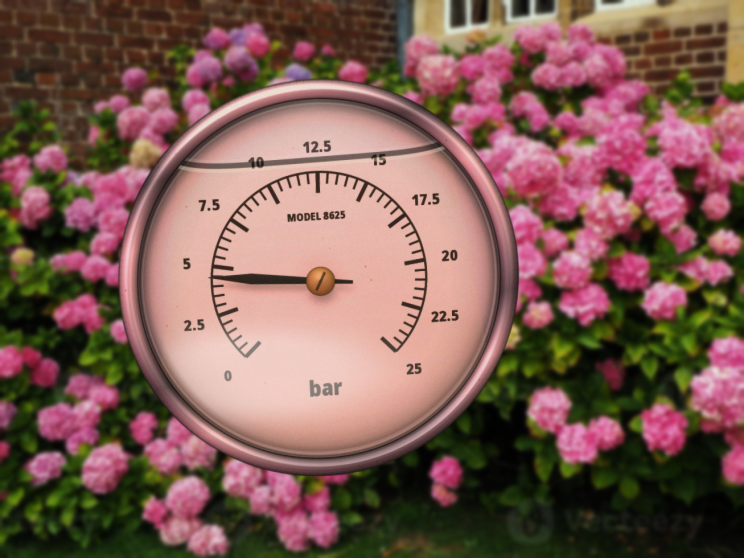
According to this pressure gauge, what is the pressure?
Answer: 4.5 bar
